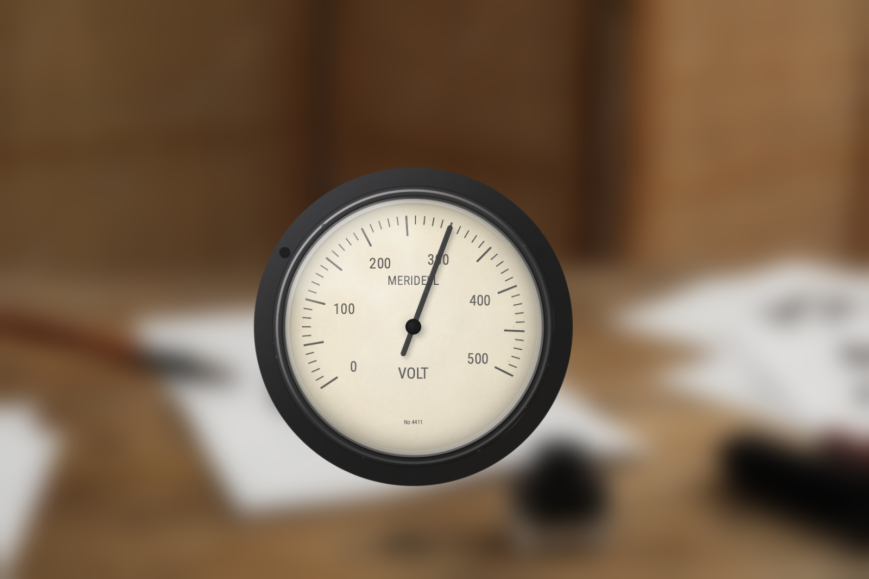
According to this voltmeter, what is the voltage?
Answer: 300 V
